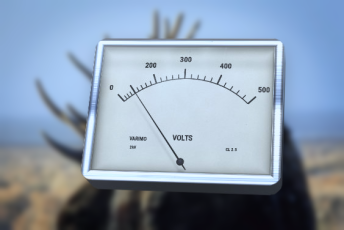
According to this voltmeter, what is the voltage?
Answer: 100 V
